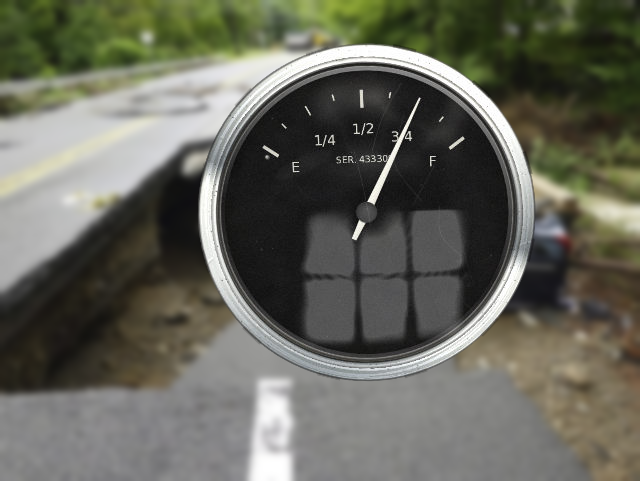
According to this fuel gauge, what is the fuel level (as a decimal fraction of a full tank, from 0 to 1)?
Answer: 0.75
